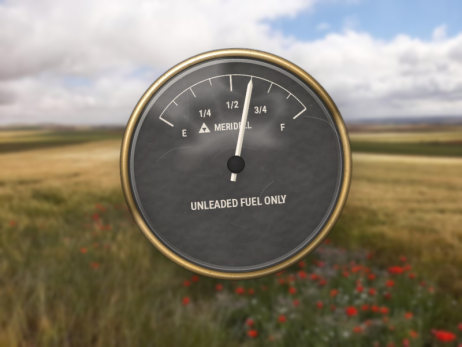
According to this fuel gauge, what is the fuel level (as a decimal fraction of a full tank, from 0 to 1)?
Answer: 0.625
